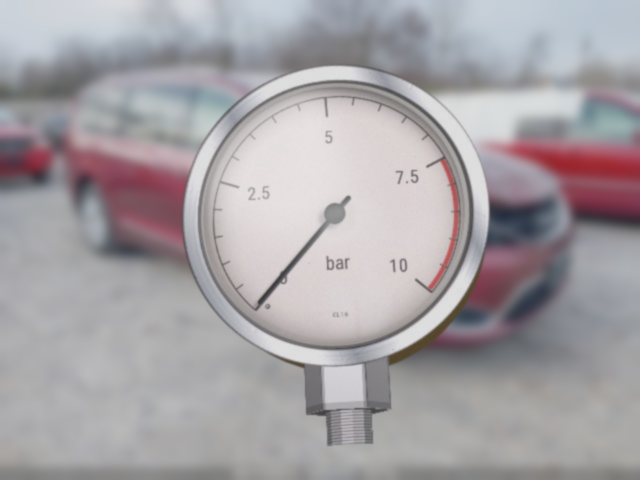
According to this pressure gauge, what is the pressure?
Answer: 0 bar
